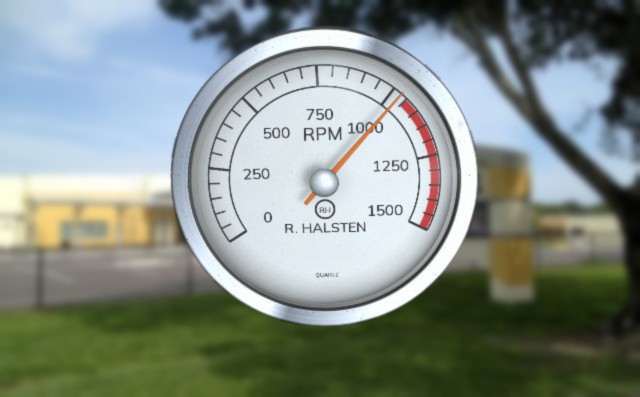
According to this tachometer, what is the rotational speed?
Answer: 1025 rpm
